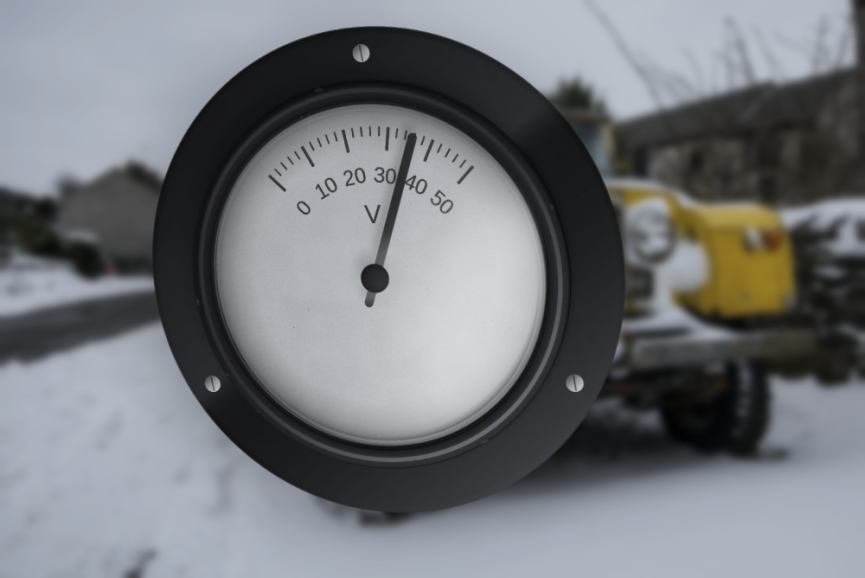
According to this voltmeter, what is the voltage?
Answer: 36 V
